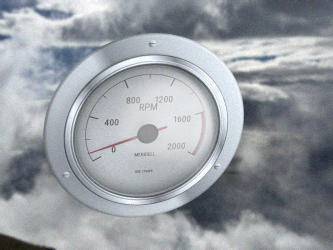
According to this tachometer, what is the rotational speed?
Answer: 100 rpm
